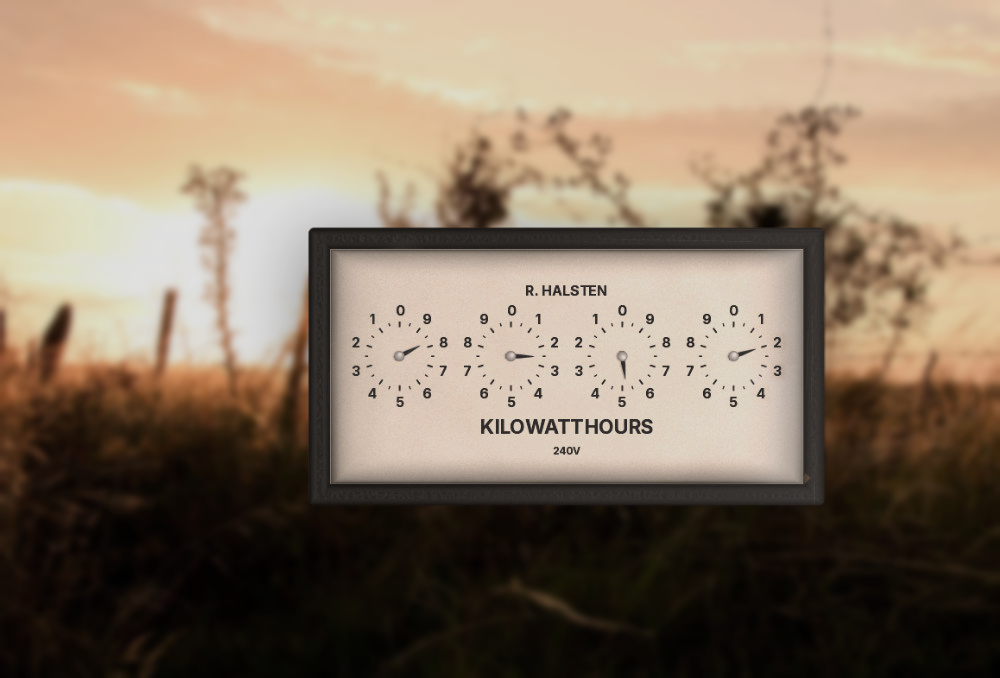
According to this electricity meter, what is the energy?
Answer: 8252 kWh
